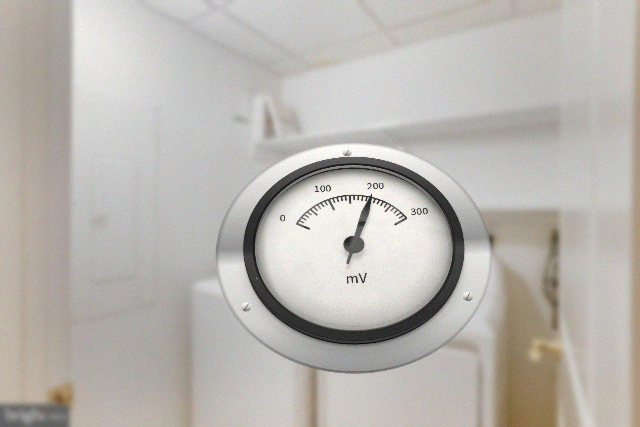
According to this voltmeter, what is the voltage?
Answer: 200 mV
